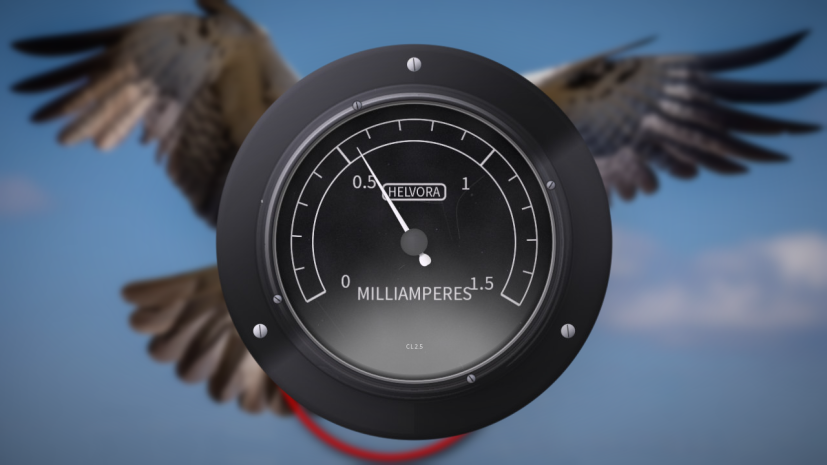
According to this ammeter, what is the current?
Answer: 0.55 mA
